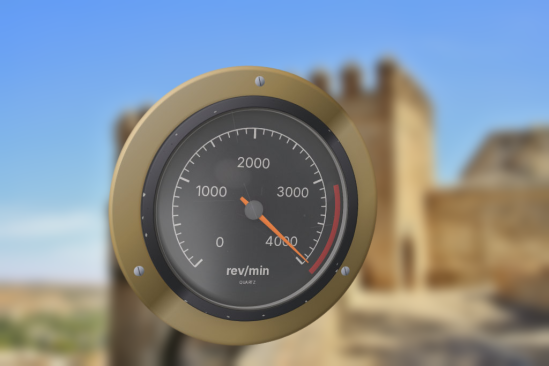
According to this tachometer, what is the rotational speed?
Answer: 3950 rpm
